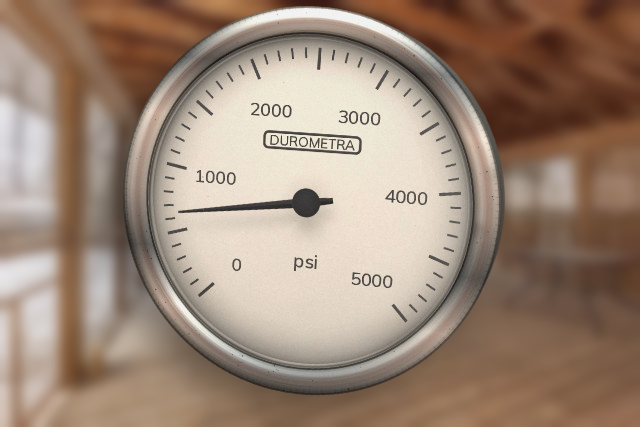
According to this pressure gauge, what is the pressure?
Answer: 650 psi
